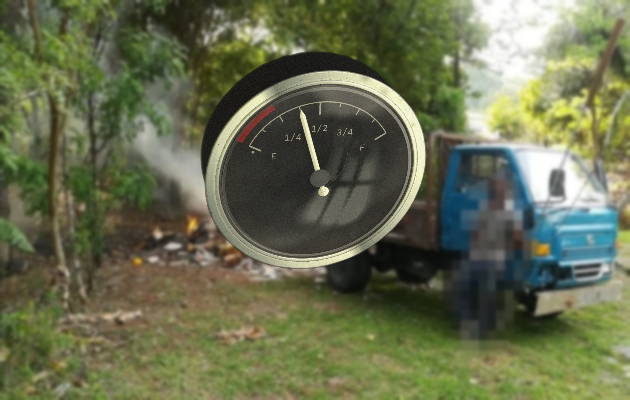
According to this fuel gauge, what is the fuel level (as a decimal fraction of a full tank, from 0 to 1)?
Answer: 0.375
